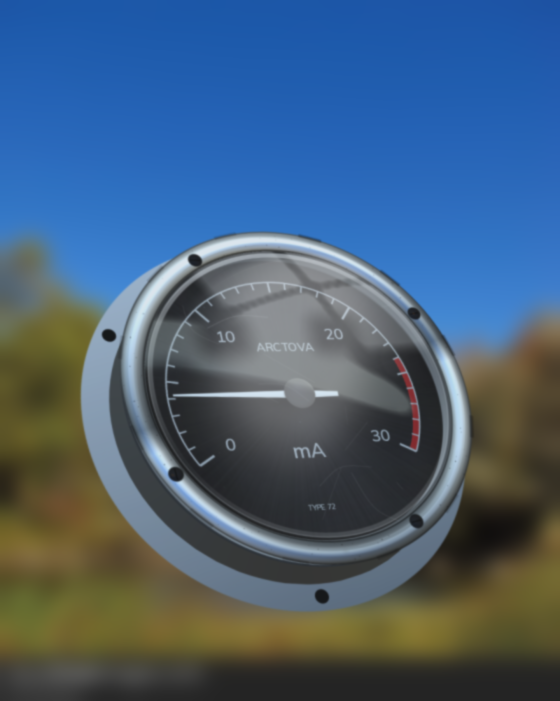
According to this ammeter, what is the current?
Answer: 4 mA
